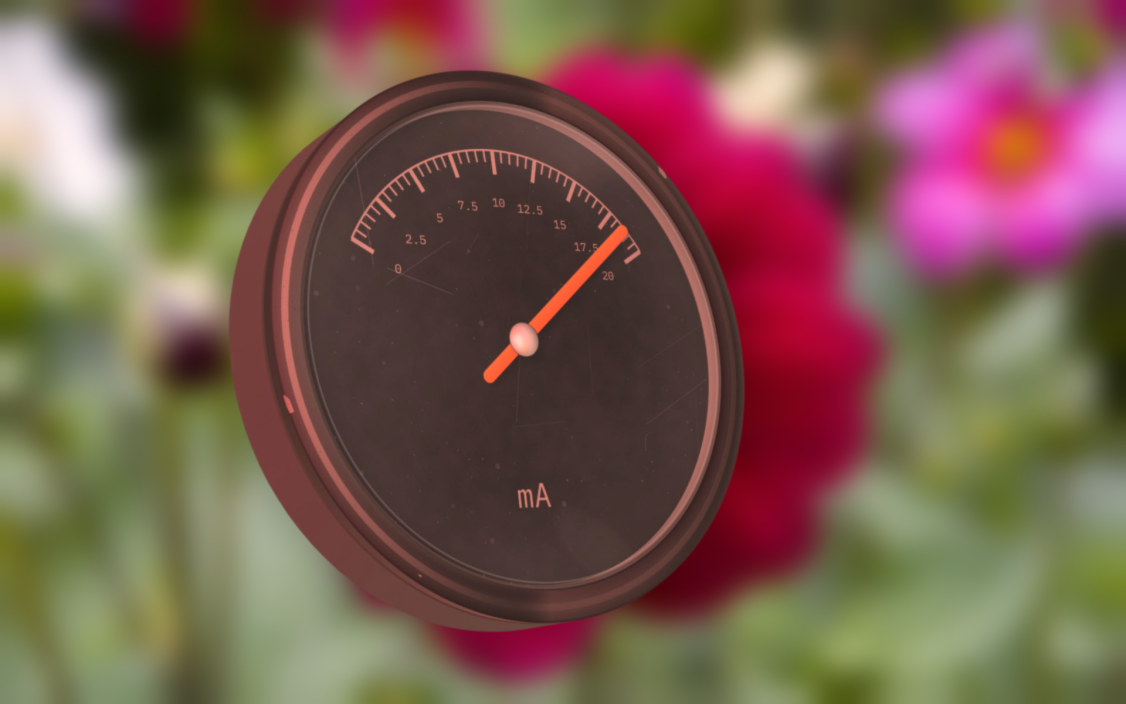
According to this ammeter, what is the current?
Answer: 18.5 mA
